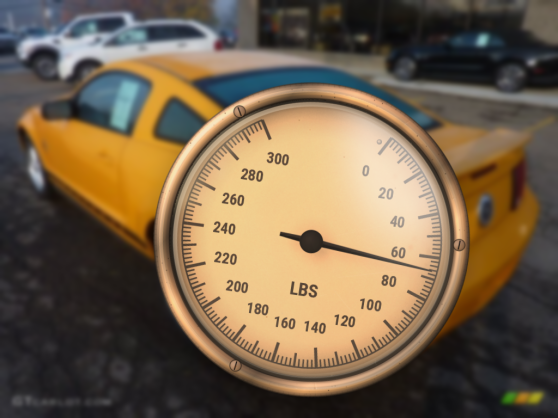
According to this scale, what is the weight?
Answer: 66 lb
